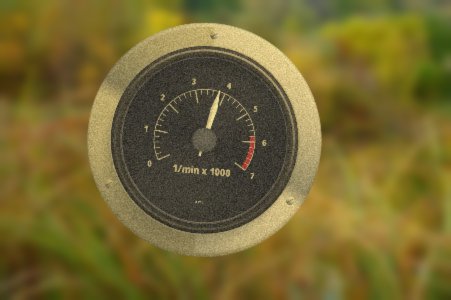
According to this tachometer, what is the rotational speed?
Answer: 3800 rpm
